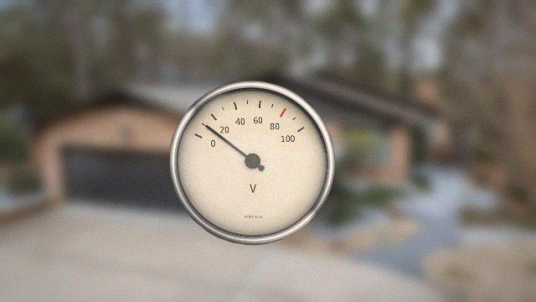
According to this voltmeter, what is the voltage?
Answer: 10 V
